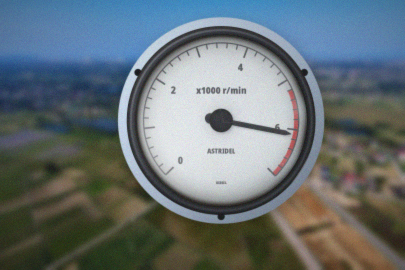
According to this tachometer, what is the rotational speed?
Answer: 6100 rpm
